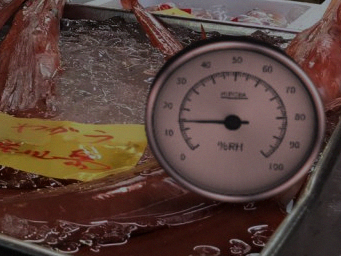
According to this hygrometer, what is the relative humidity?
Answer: 15 %
